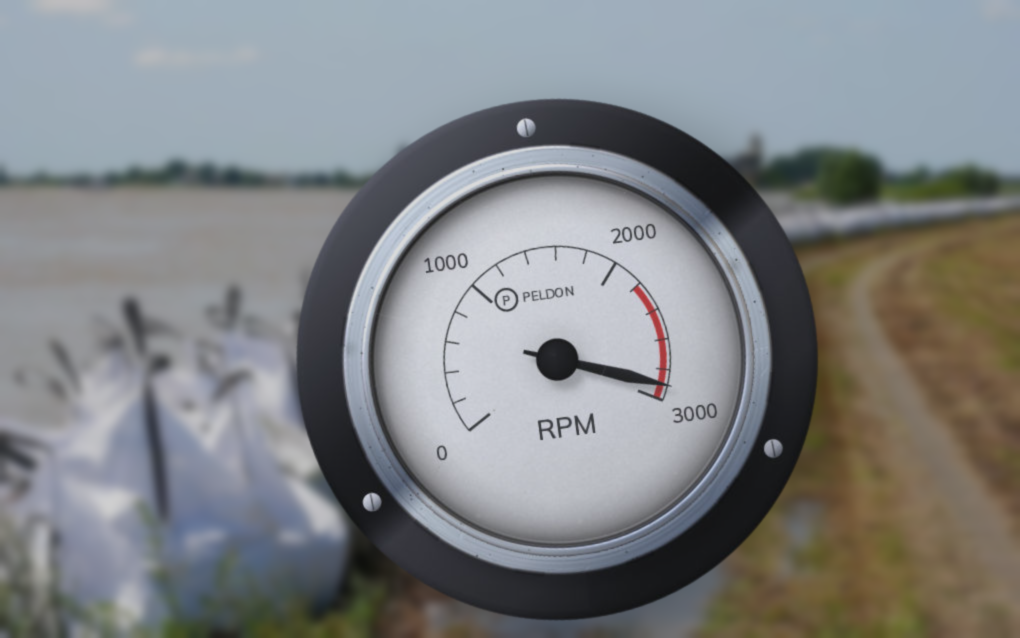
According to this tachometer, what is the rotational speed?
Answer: 2900 rpm
